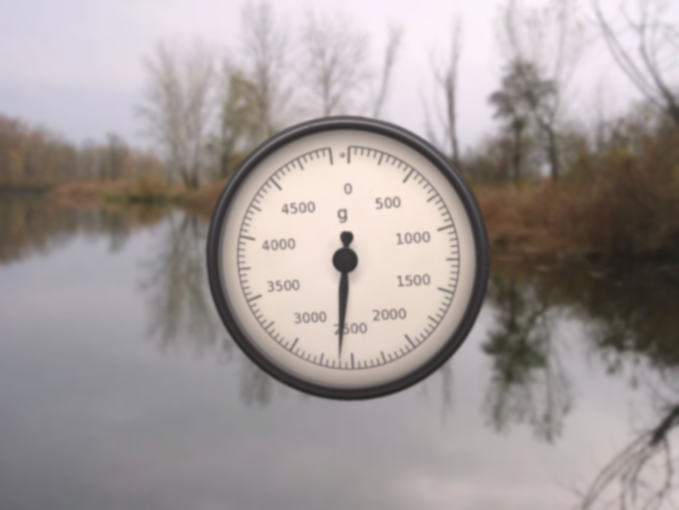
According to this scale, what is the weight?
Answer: 2600 g
